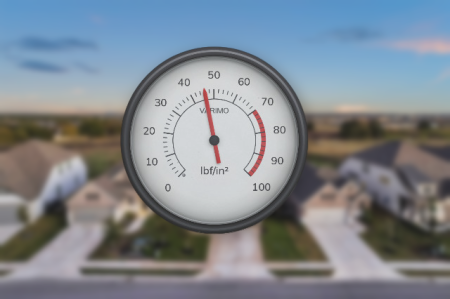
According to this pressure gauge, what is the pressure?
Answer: 46 psi
